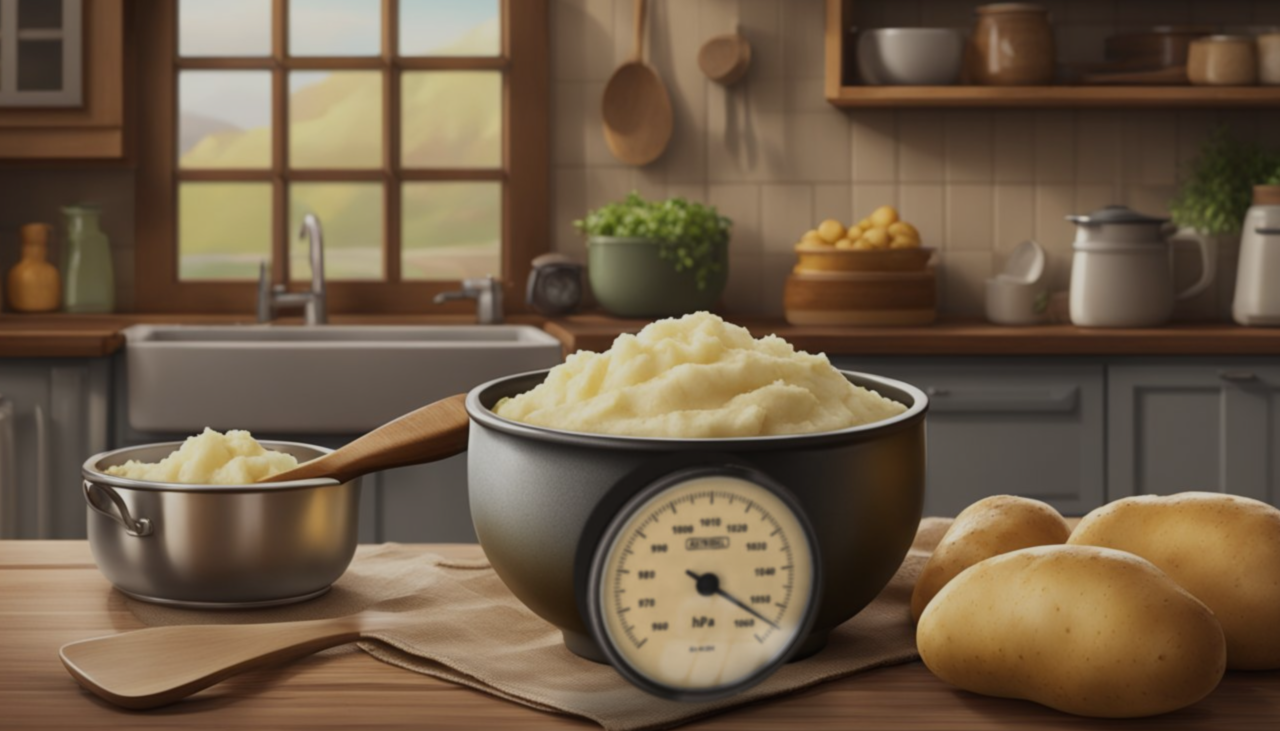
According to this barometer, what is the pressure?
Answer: 1055 hPa
